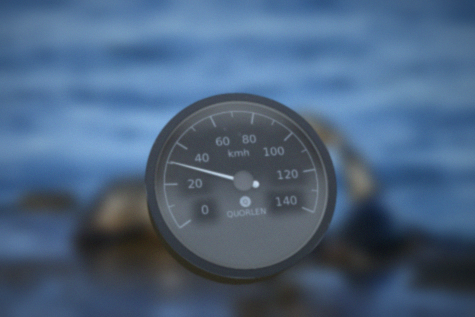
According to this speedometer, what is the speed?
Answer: 30 km/h
